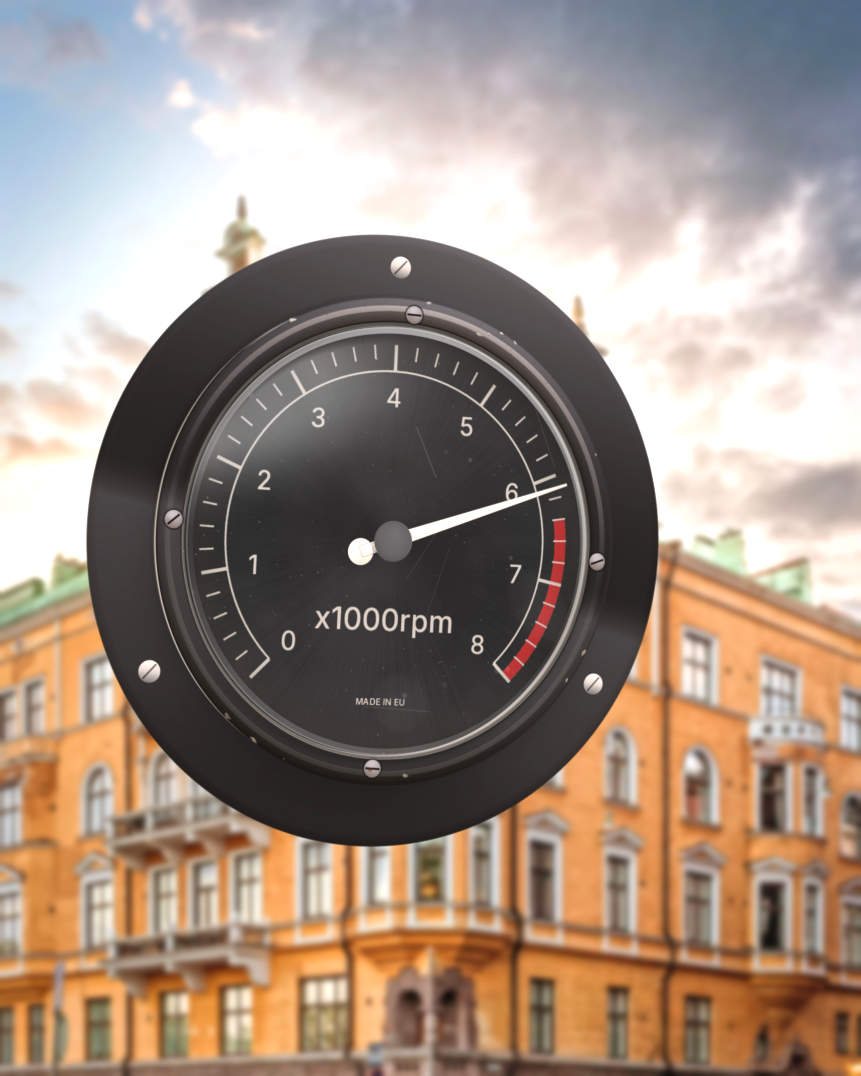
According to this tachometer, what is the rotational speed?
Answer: 6100 rpm
